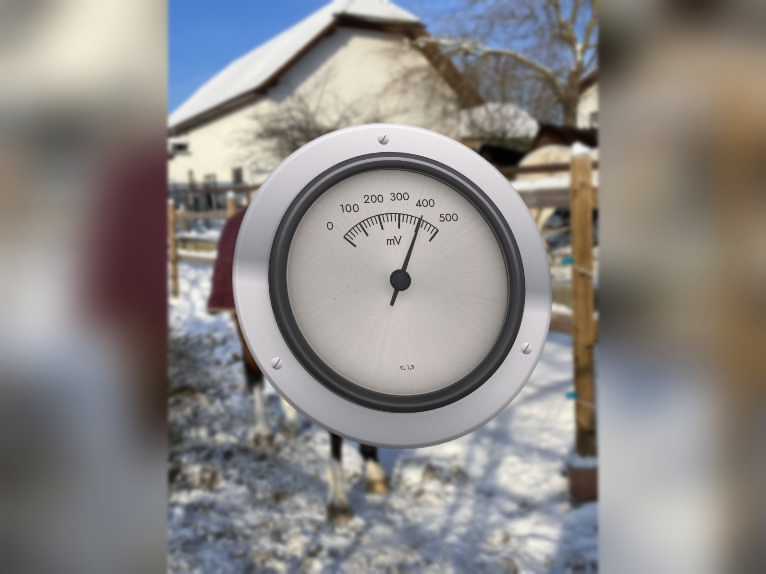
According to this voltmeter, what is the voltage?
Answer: 400 mV
